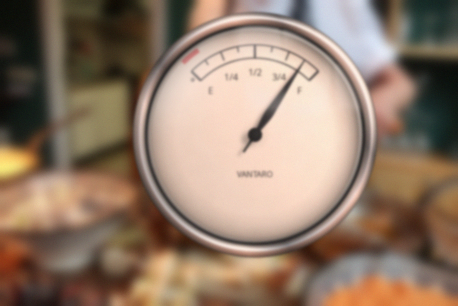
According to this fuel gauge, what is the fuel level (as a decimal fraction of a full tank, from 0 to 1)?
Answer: 0.875
